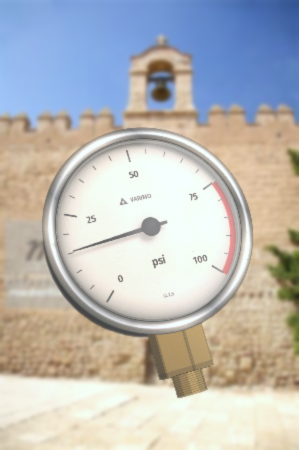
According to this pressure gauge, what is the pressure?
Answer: 15 psi
